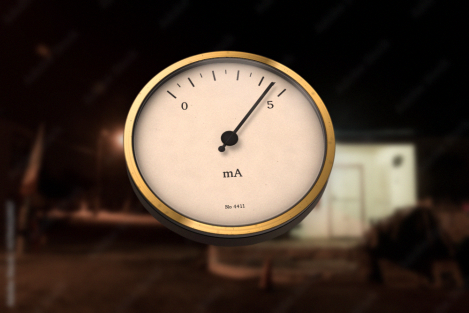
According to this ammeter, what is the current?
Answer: 4.5 mA
